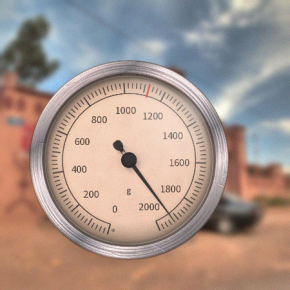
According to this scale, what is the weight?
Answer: 1920 g
